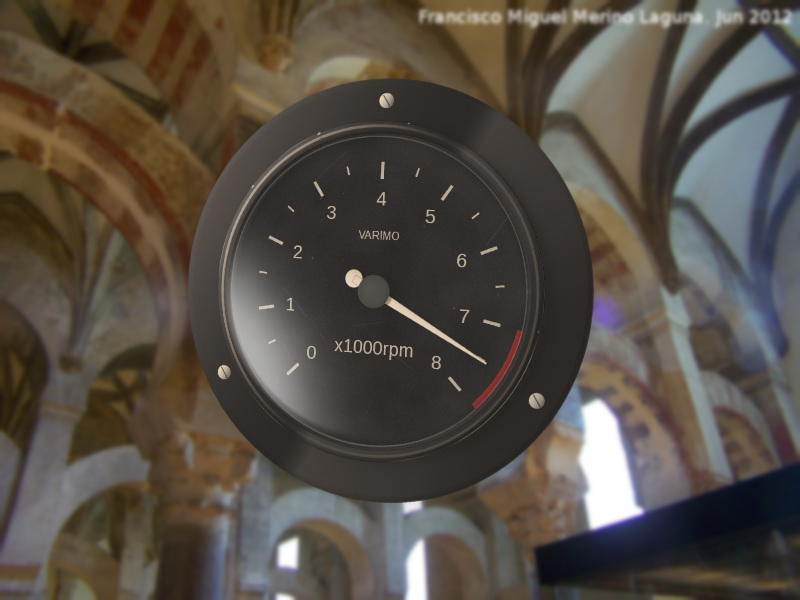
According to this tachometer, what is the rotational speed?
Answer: 7500 rpm
